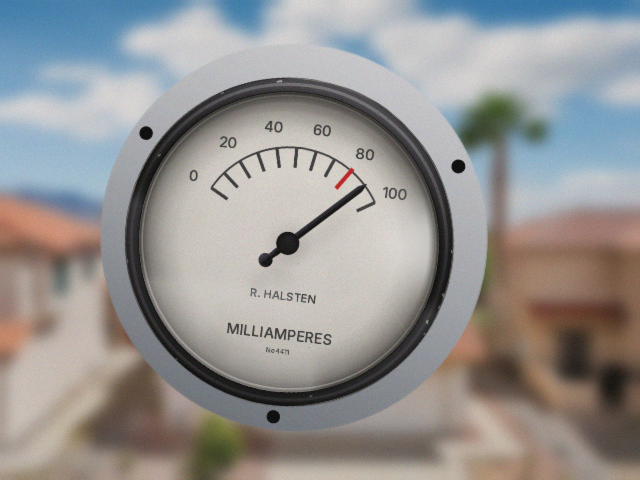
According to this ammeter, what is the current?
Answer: 90 mA
